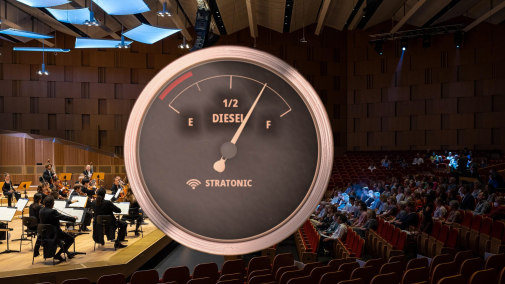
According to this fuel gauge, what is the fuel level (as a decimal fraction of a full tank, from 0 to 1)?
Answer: 0.75
